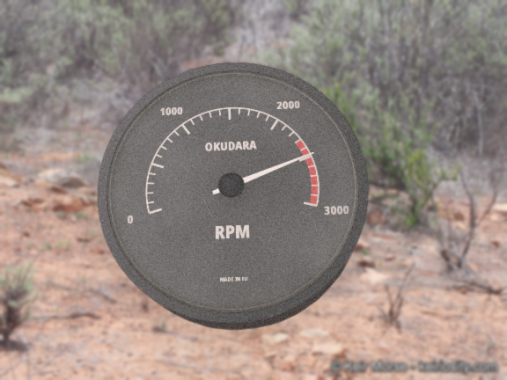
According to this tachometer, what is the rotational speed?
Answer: 2500 rpm
